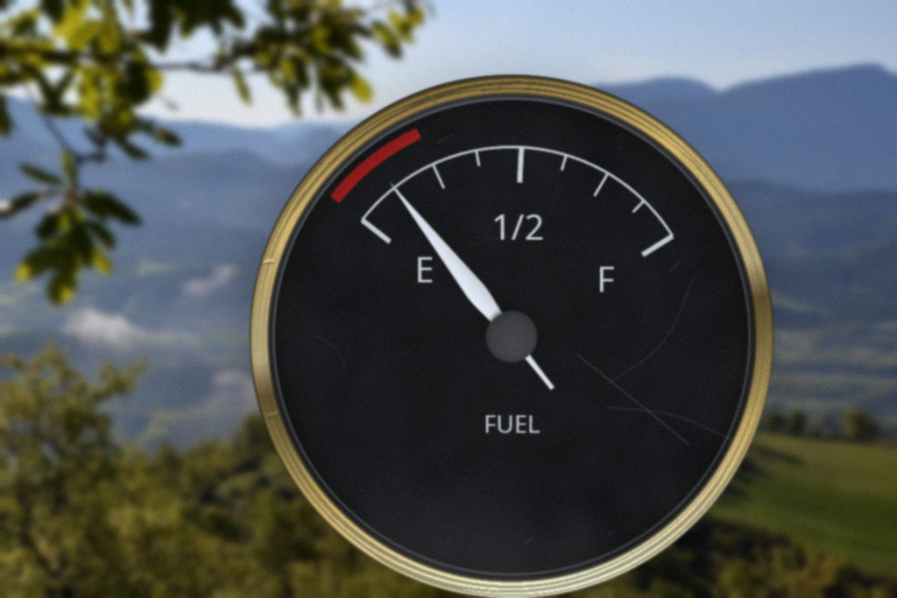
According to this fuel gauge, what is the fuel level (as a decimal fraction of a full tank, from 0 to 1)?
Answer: 0.125
